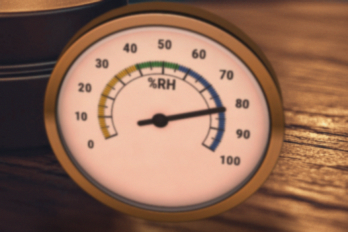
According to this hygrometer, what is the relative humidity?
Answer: 80 %
